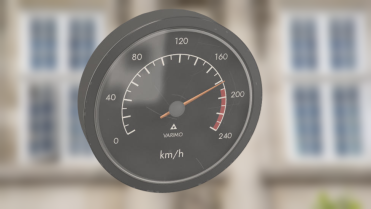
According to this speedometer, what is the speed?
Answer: 180 km/h
